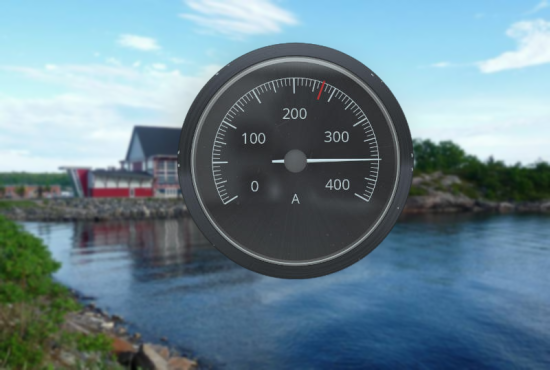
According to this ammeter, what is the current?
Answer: 350 A
